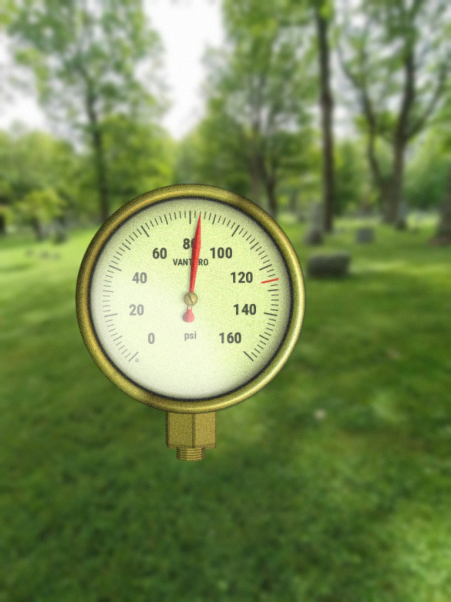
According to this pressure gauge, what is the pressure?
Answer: 84 psi
